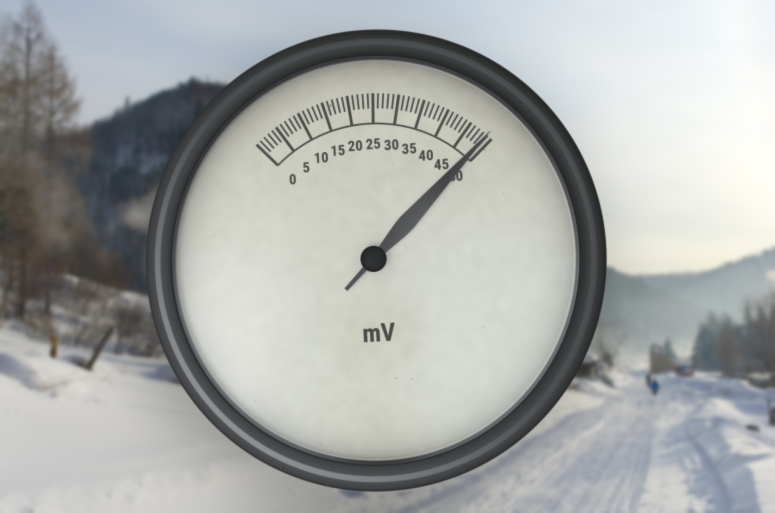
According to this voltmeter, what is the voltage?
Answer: 49 mV
